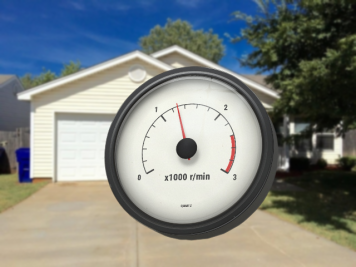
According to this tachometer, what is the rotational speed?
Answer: 1300 rpm
